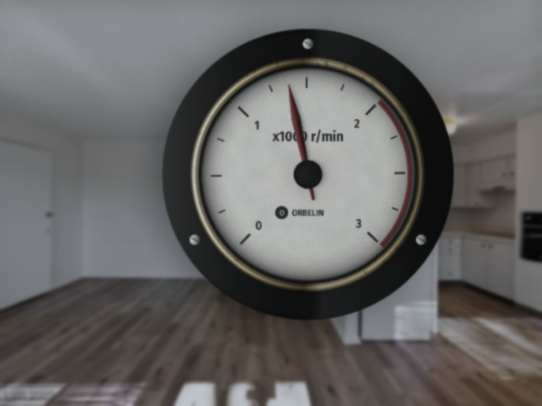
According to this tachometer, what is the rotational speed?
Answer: 1375 rpm
